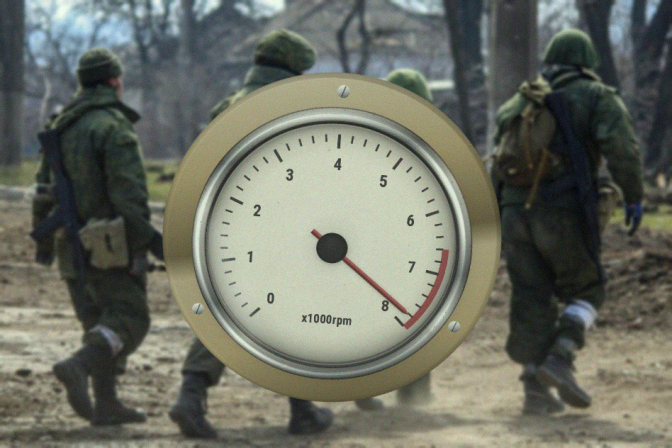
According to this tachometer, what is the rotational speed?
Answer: 7800 rpm
